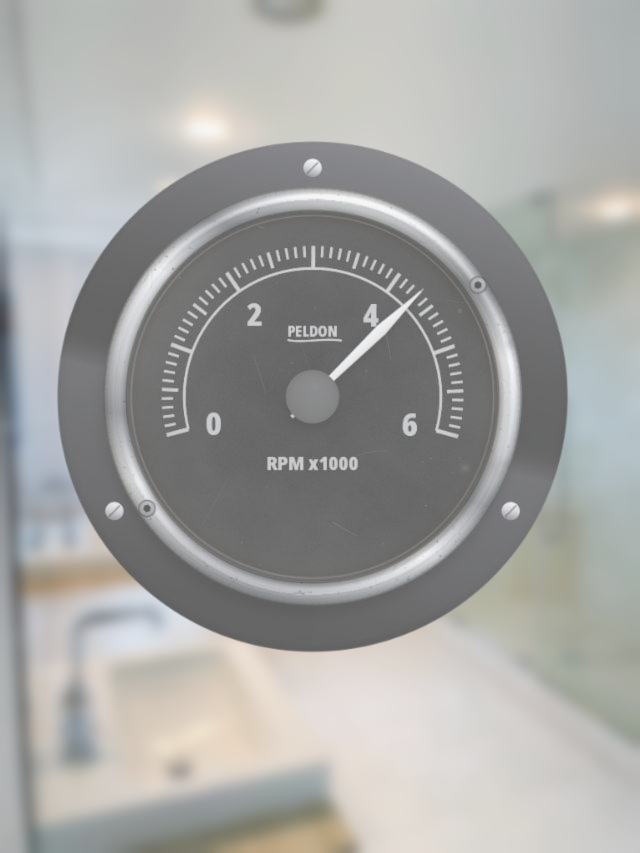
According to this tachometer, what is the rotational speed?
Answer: 4300 rpm
